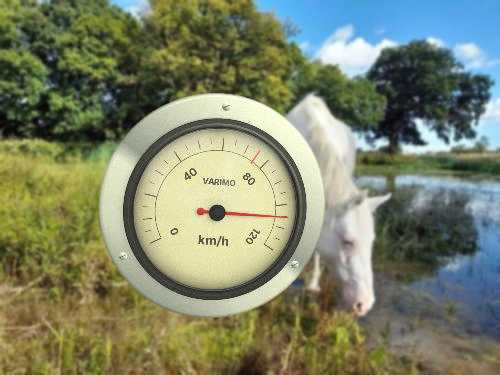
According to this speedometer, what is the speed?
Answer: 105 km/h
